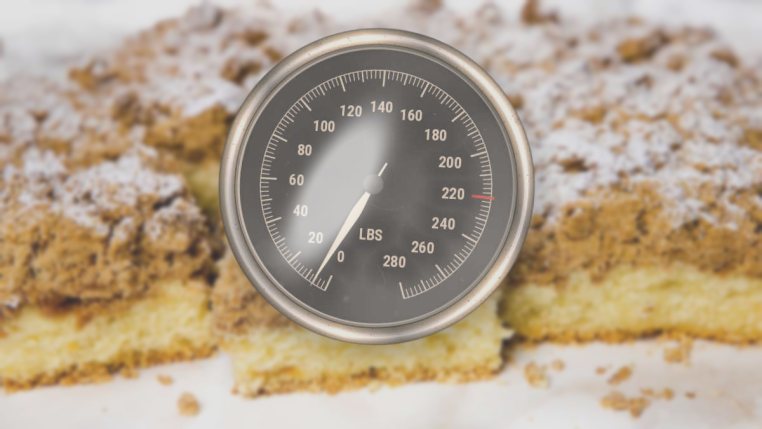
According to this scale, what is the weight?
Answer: 6 lb
